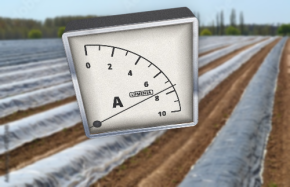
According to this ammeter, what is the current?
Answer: 7.5 A
